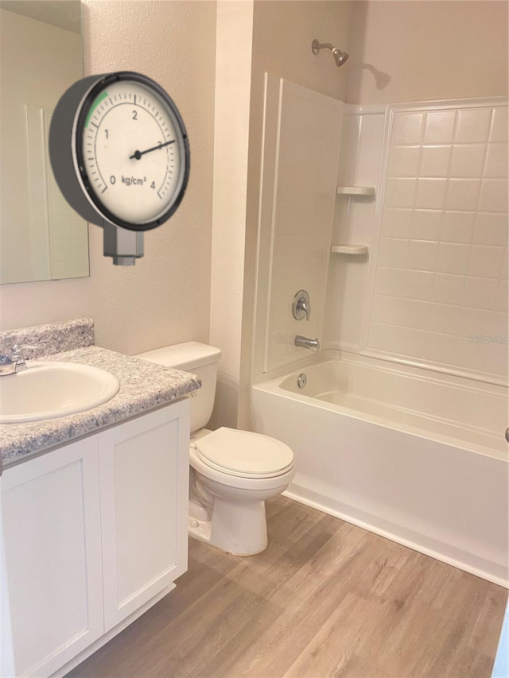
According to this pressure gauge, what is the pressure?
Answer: 3 kg/cm²
